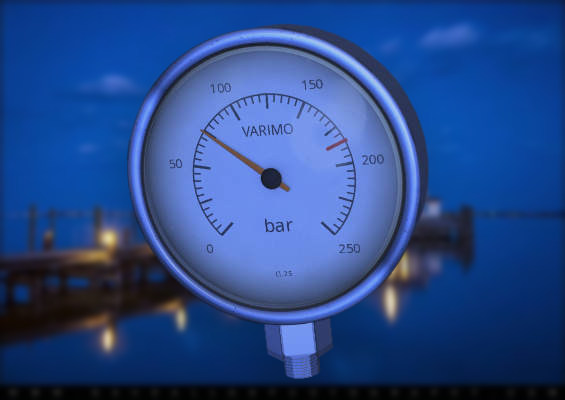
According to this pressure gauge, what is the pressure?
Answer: 75 bar
